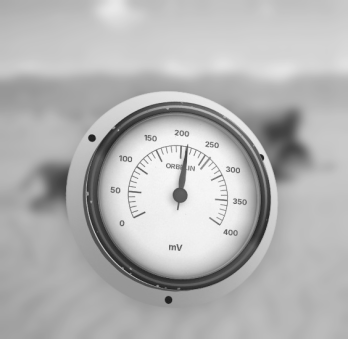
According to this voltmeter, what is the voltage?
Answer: 210 mV
